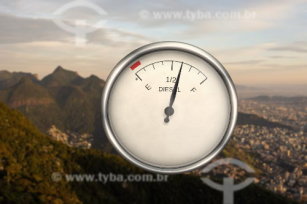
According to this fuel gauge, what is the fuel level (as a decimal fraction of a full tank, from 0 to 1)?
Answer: 0.625
